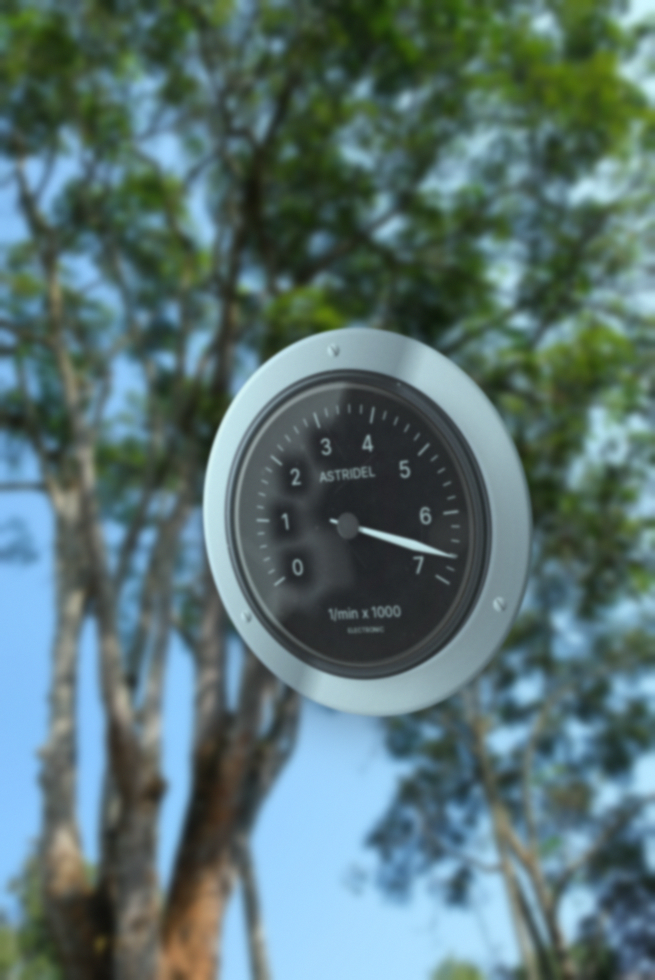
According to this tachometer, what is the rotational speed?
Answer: 6600 rpm
